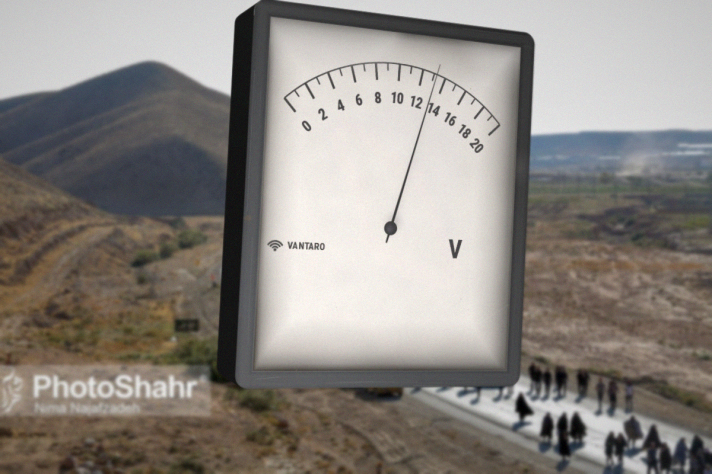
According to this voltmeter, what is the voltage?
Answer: 13 V
